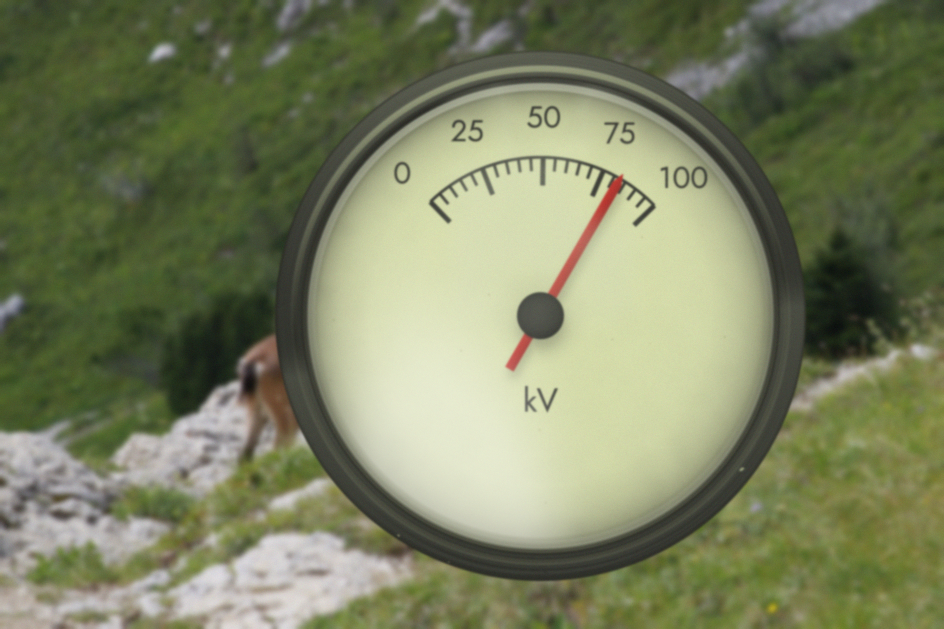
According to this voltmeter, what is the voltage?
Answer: 82.5 kV
